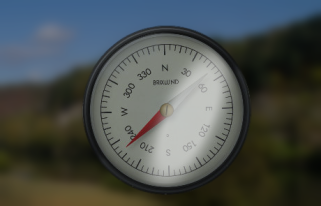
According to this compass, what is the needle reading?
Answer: 230 °
